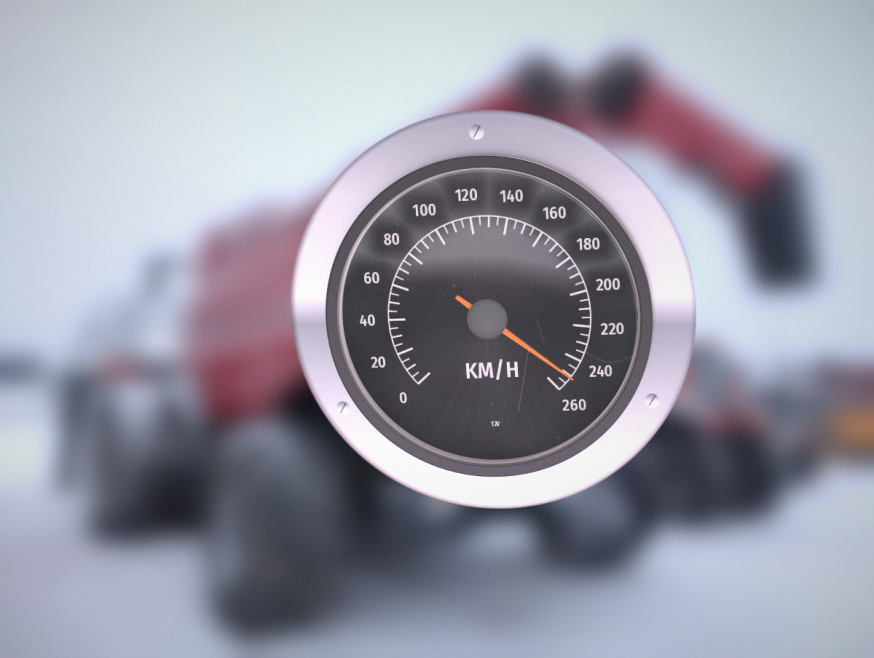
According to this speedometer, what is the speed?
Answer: 250 km/h
